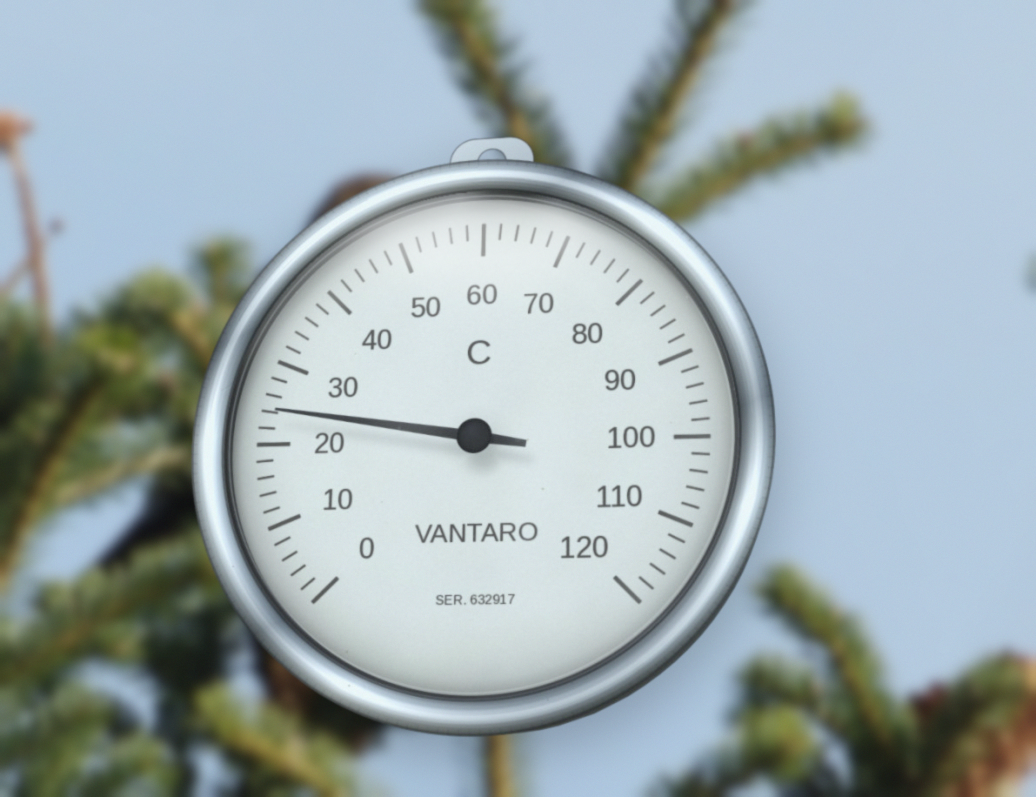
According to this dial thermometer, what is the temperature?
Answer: 24 °C
